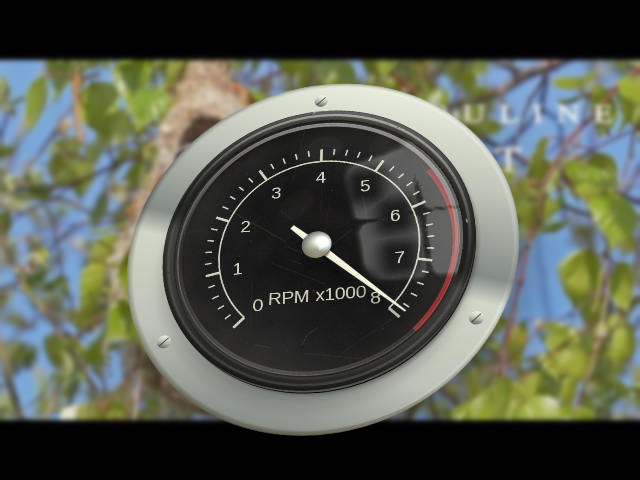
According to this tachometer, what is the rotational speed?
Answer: 7900 rpm
